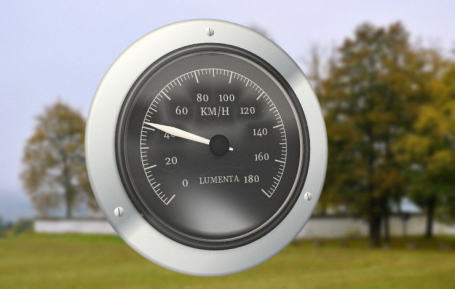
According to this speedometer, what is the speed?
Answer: 42 km/h
